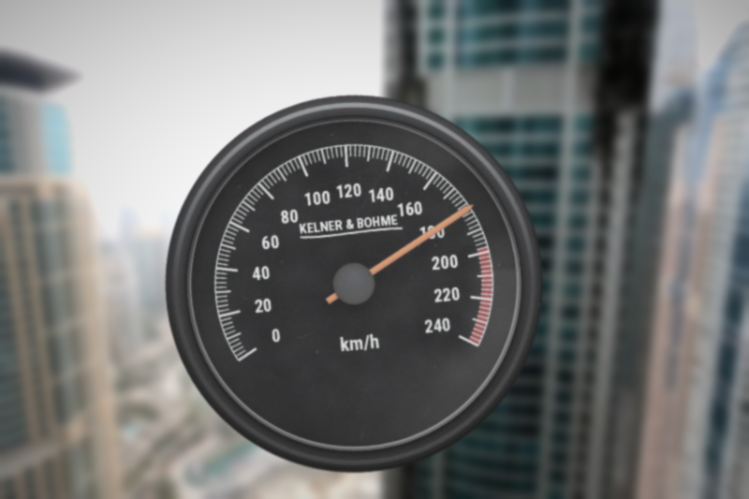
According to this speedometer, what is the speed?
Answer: 180 km/h
